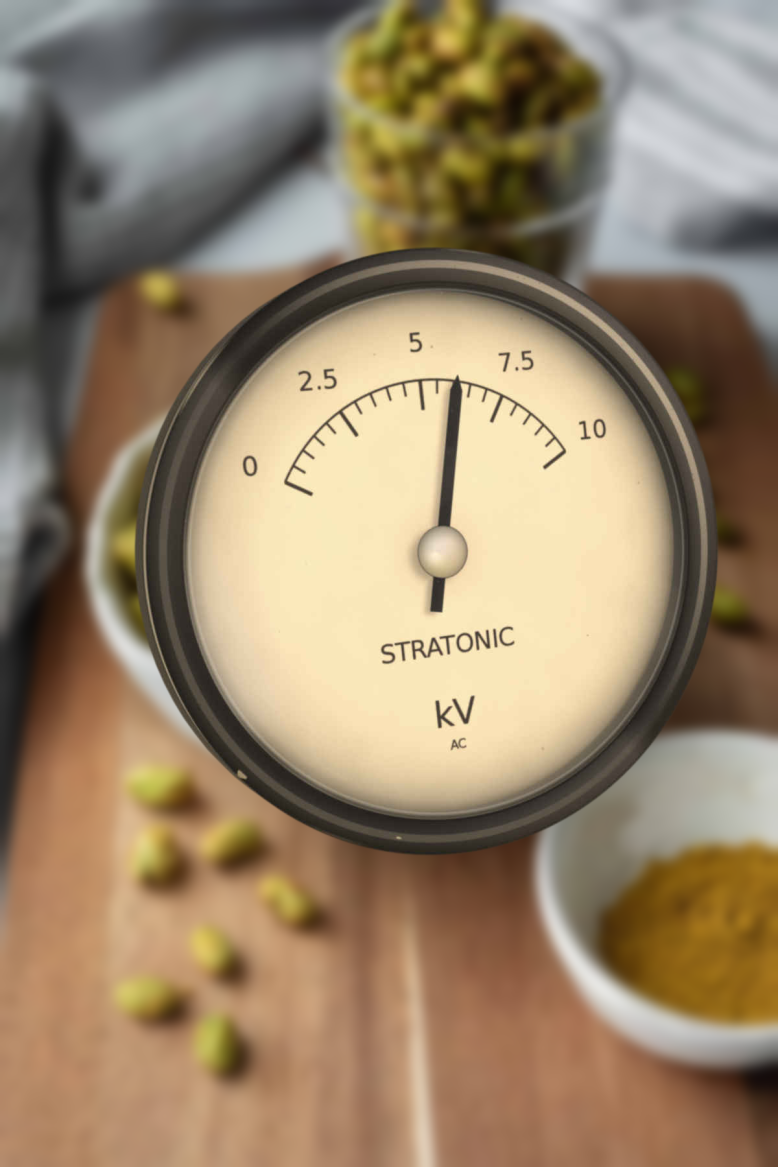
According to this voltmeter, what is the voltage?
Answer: 6 kV
